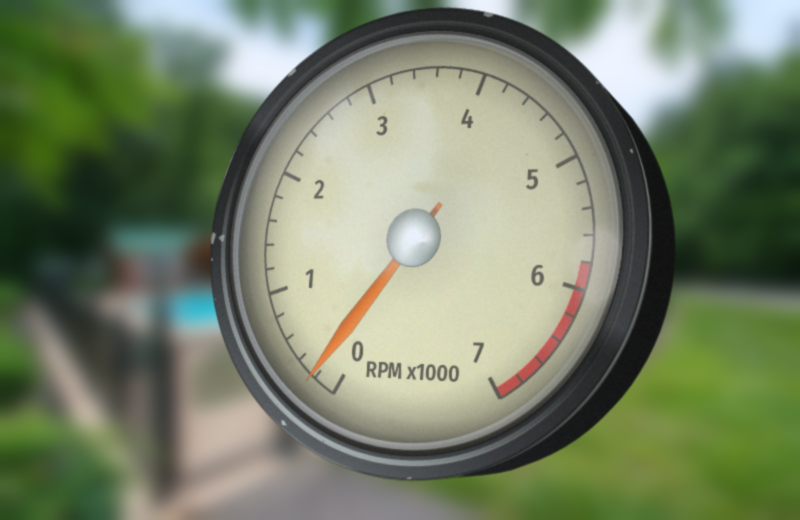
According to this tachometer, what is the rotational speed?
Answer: 200 rpm
